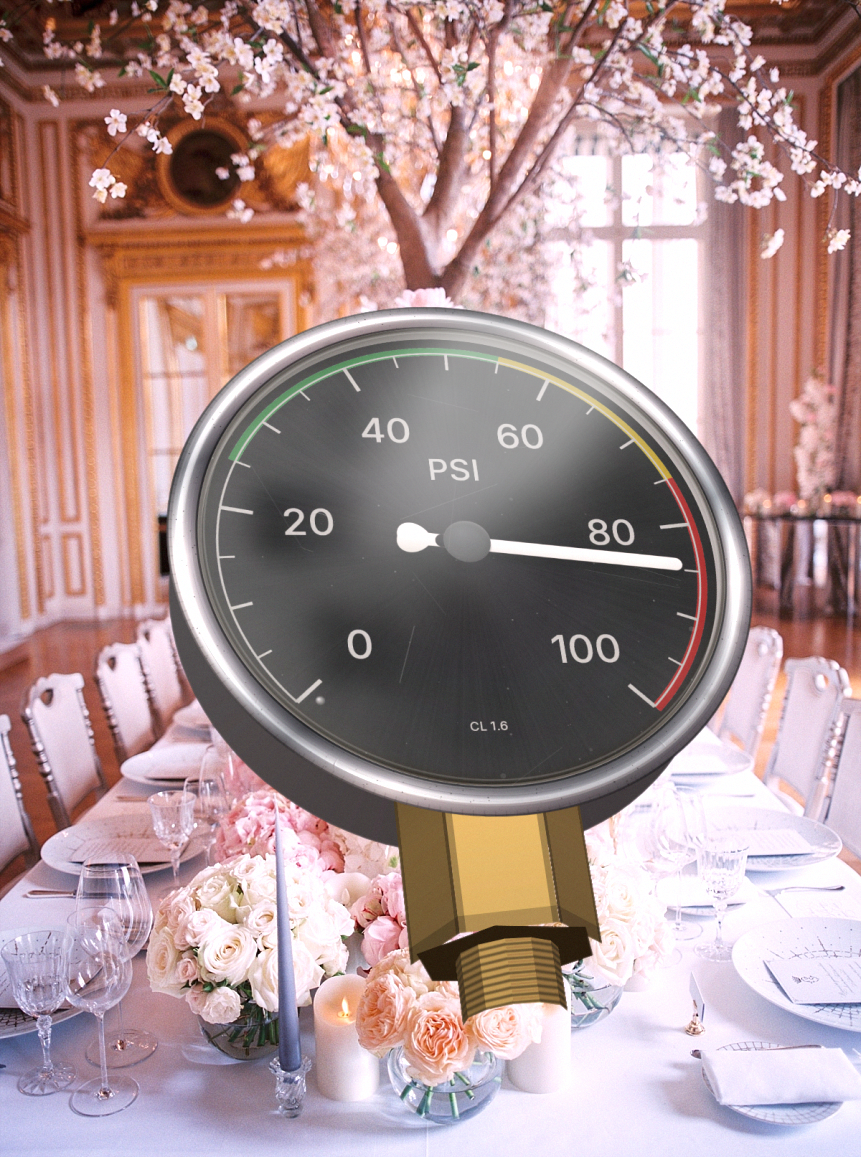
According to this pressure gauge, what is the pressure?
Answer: 85 psi
